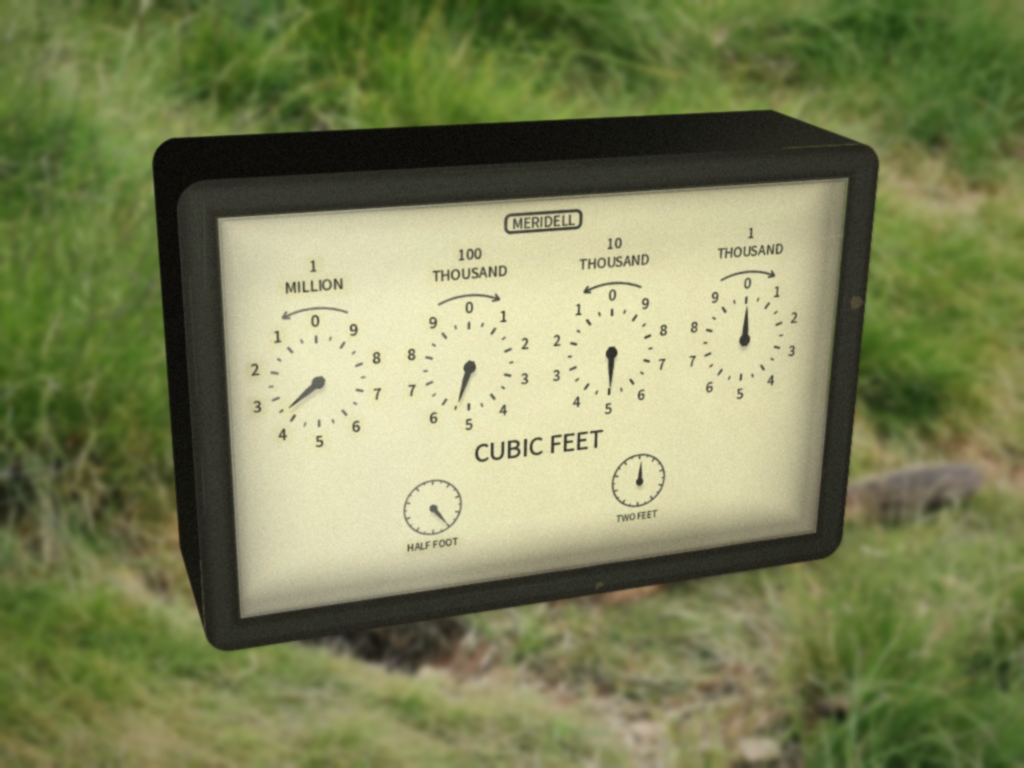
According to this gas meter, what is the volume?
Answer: 355000 ft³
